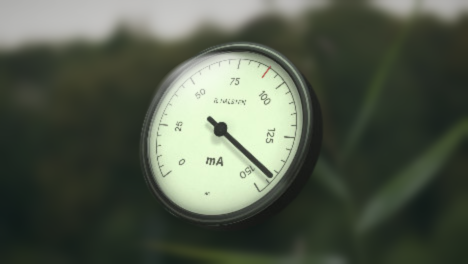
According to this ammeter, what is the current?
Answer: 142.5 mA
